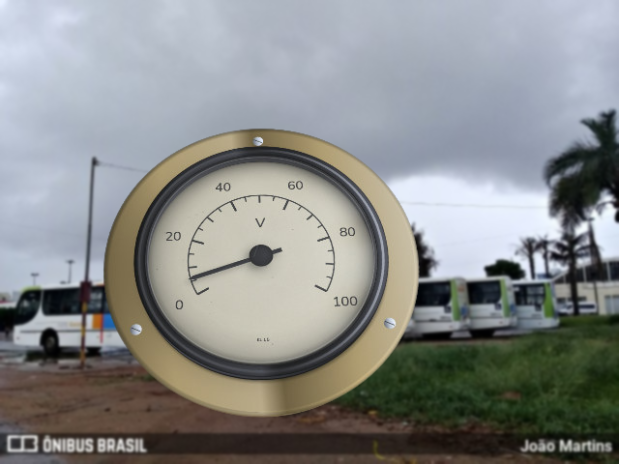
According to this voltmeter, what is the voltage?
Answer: 5 V
